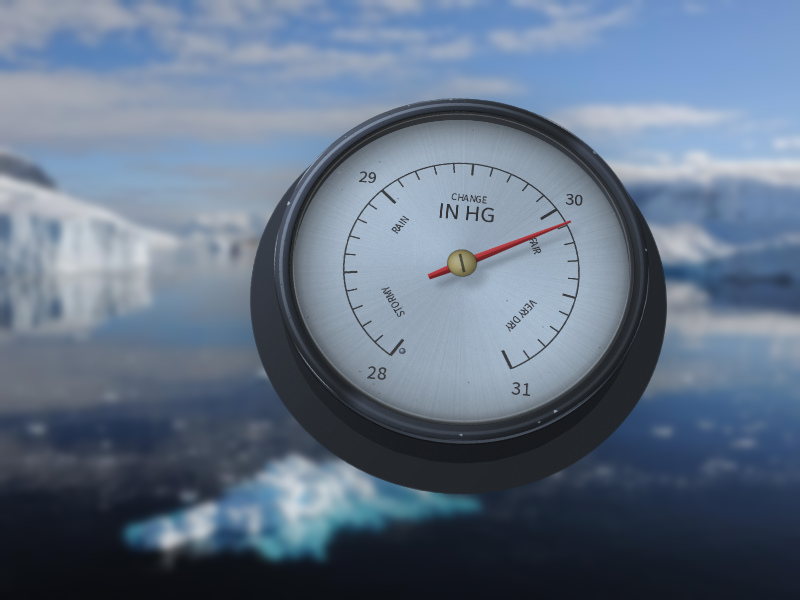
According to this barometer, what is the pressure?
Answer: 30.1 inHg
